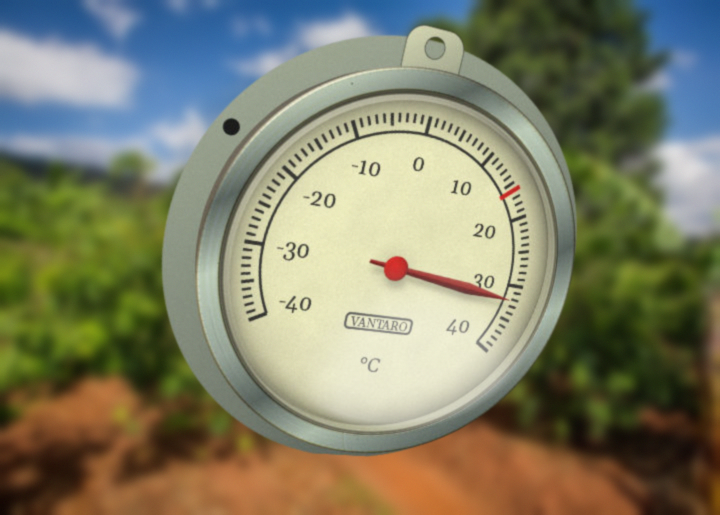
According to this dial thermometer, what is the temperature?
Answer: 32 °C
